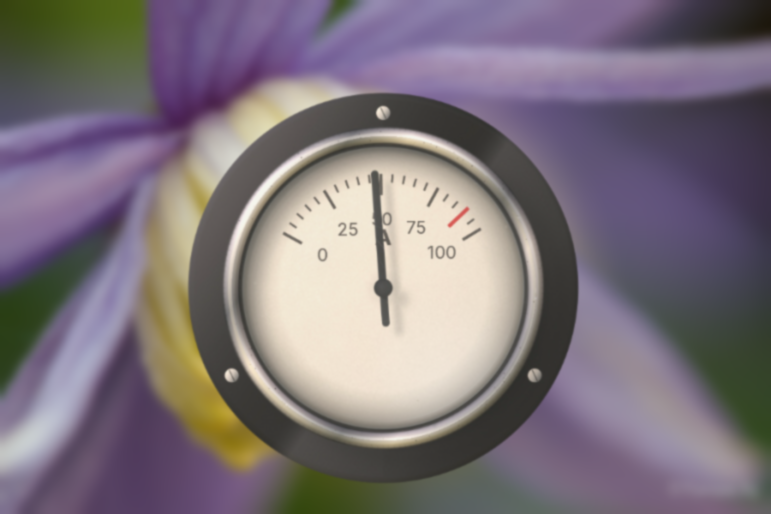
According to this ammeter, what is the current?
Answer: 47.5 A
